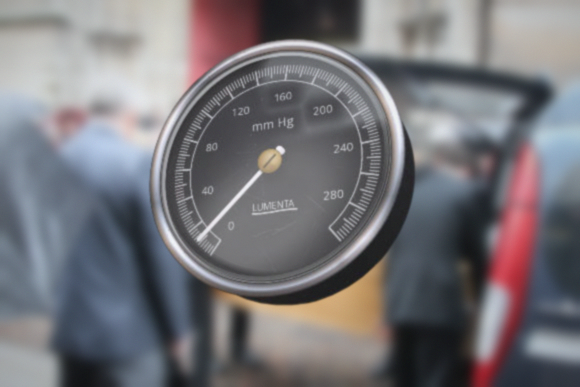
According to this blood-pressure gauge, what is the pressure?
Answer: 10 mmHg
